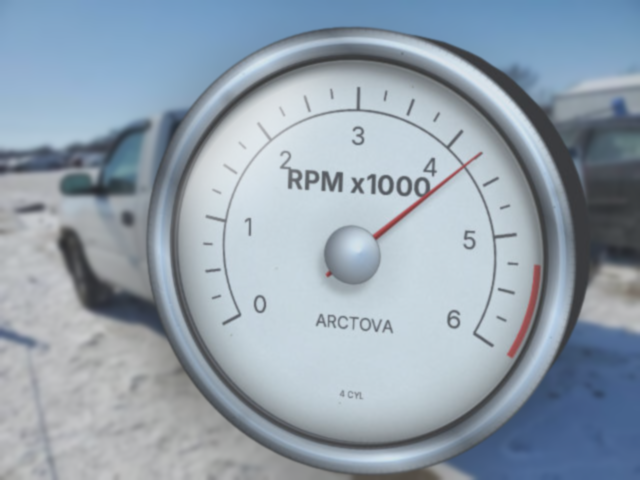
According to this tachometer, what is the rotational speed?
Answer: 4250 rpm
